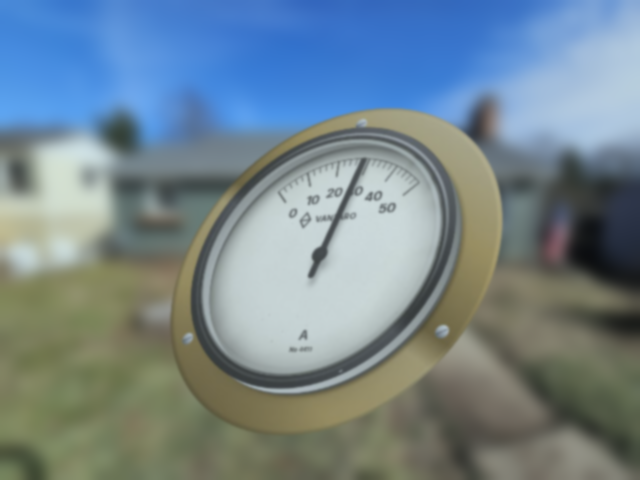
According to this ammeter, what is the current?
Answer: 30 A
